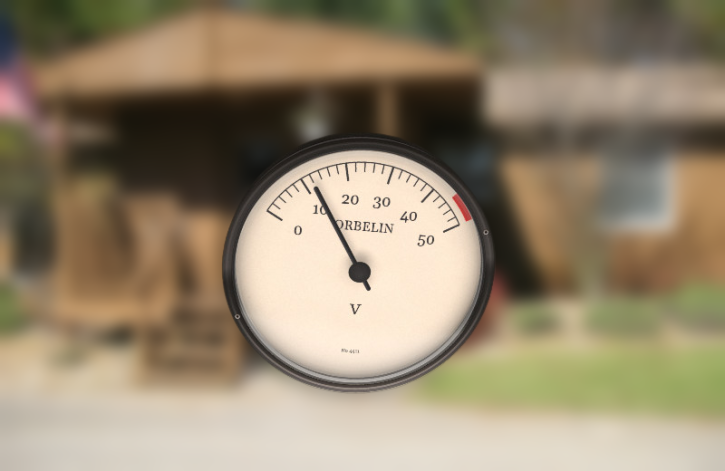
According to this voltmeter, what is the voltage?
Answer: 12 V
